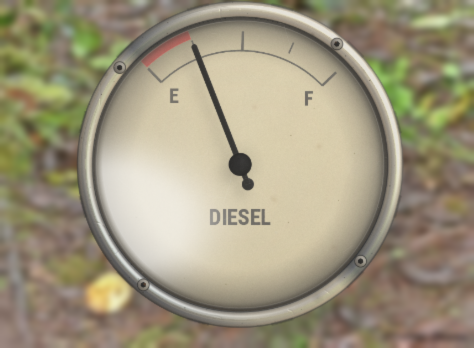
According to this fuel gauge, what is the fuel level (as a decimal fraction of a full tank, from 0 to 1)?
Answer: 0.25
